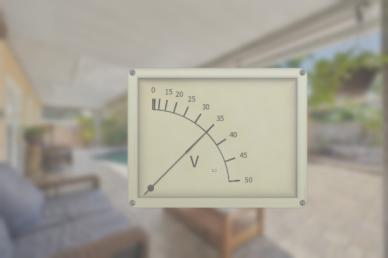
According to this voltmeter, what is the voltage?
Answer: 35 V
